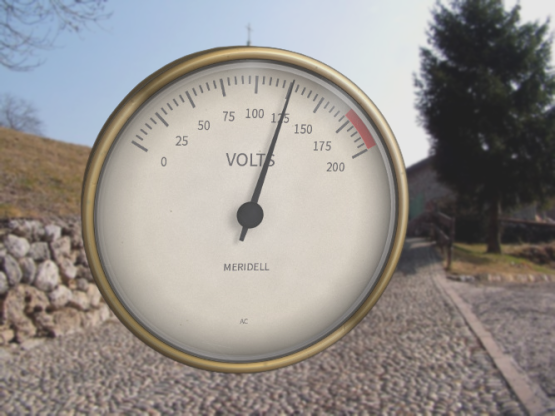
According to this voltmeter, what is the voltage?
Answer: 125 V
